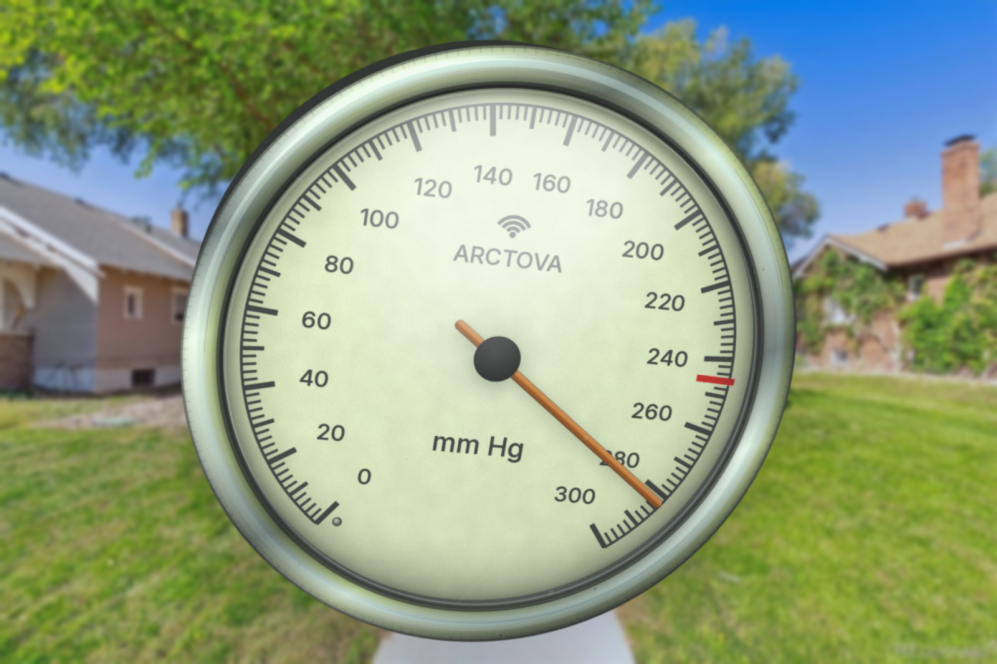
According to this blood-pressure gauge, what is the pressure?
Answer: 282 mmHg
